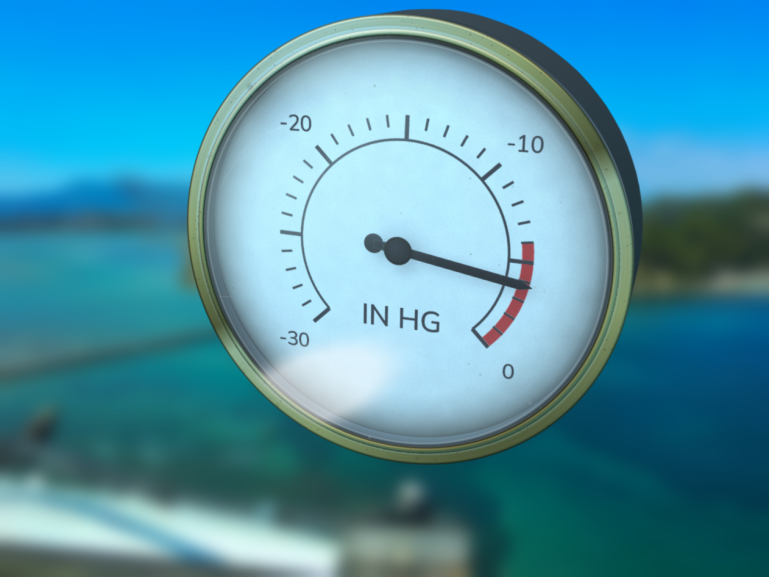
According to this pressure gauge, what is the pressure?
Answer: -4 inHg
